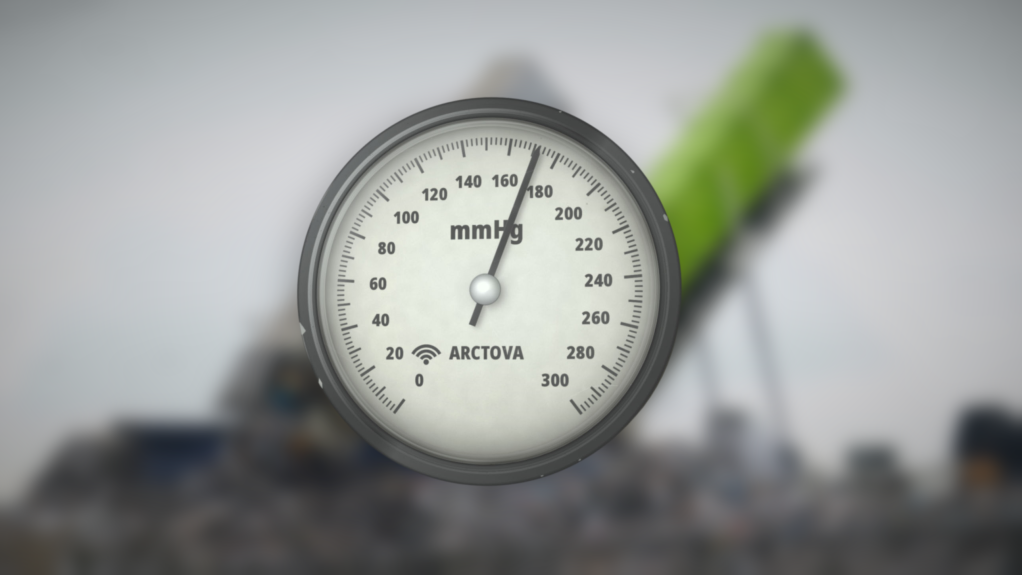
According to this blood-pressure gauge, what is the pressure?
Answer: 172 mmHg
